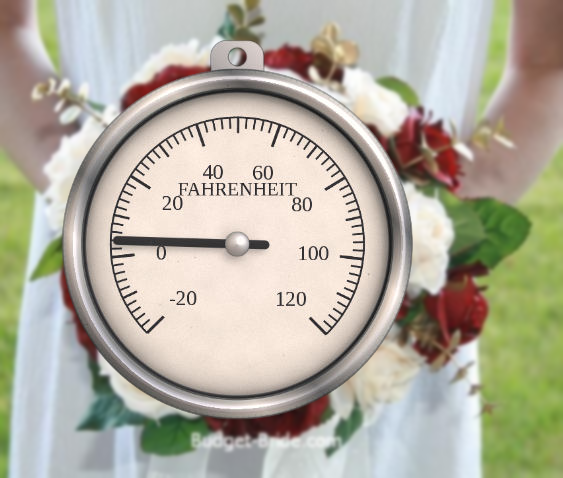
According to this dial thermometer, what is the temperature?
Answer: 4 °F
